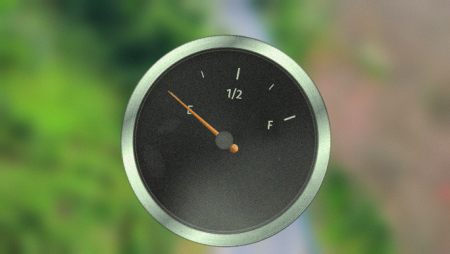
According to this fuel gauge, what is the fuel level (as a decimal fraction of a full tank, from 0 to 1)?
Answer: 0
